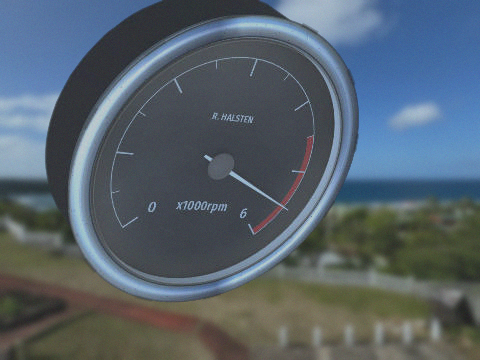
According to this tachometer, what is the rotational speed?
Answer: 5500 rpm
